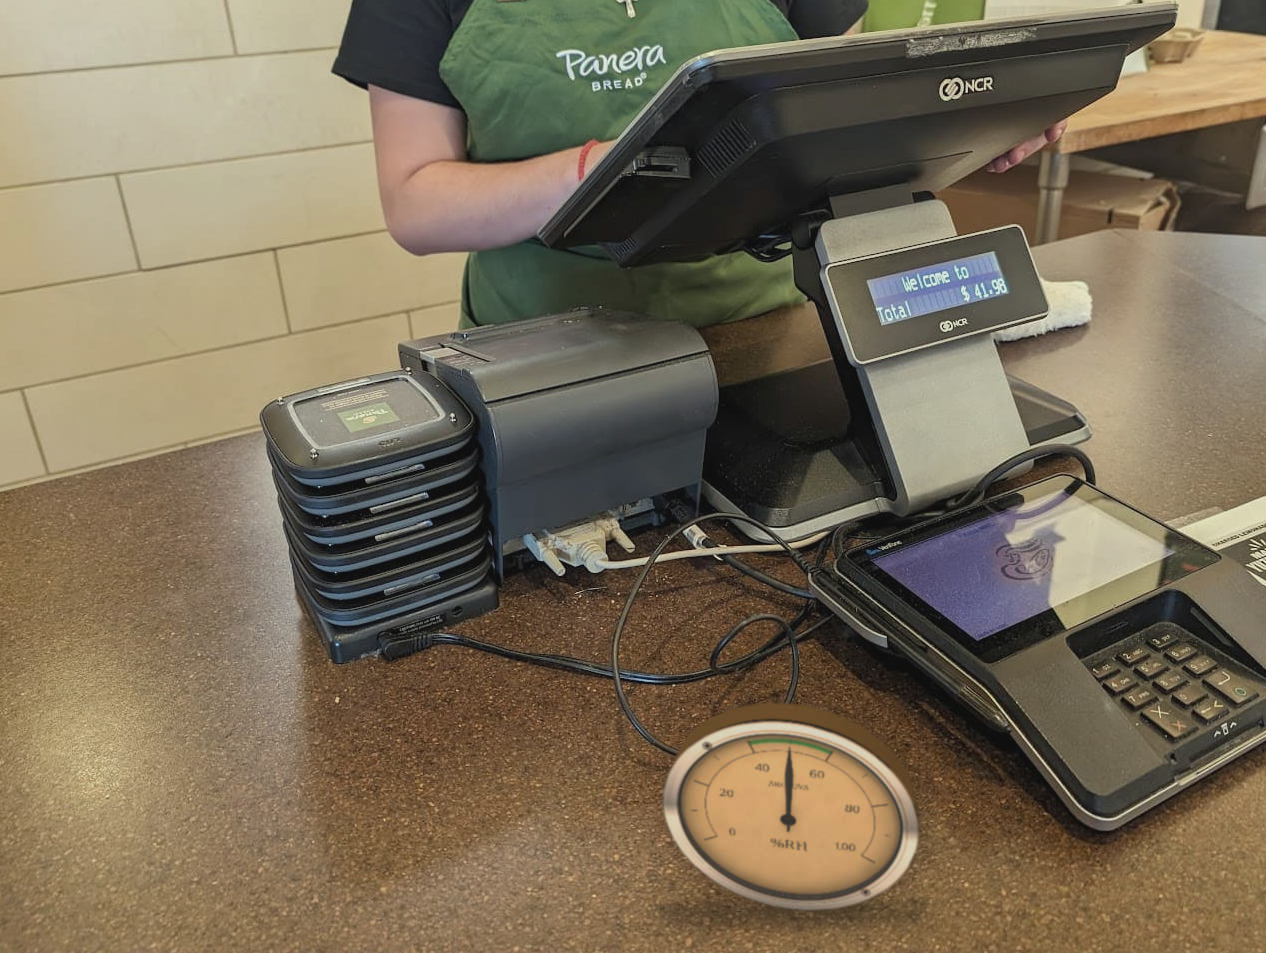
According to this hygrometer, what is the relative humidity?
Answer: 50 %
